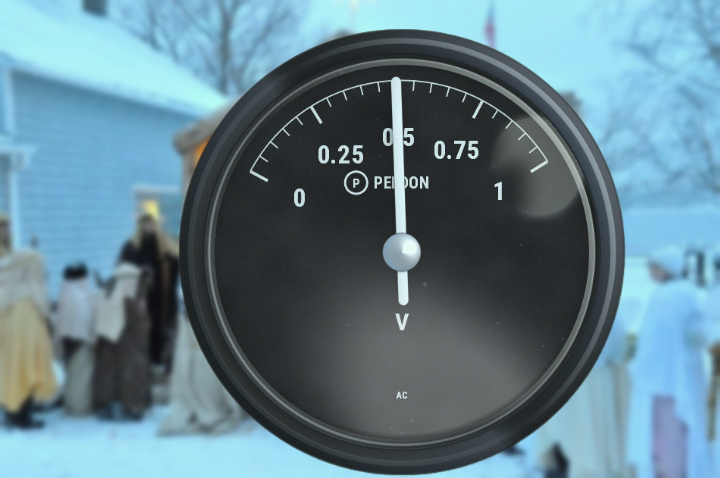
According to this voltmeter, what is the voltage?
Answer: 0.5 V
